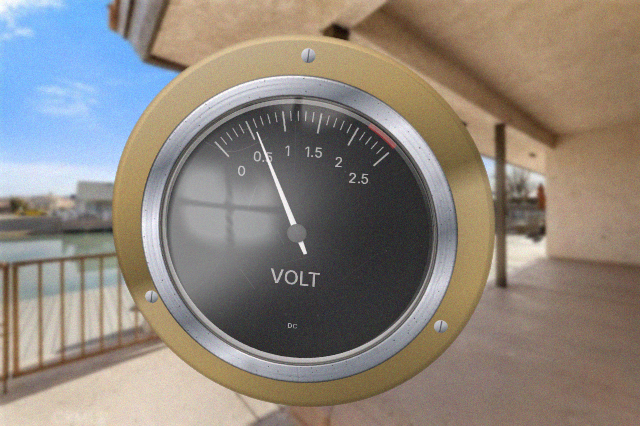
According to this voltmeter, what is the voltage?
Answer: 0.6 V
